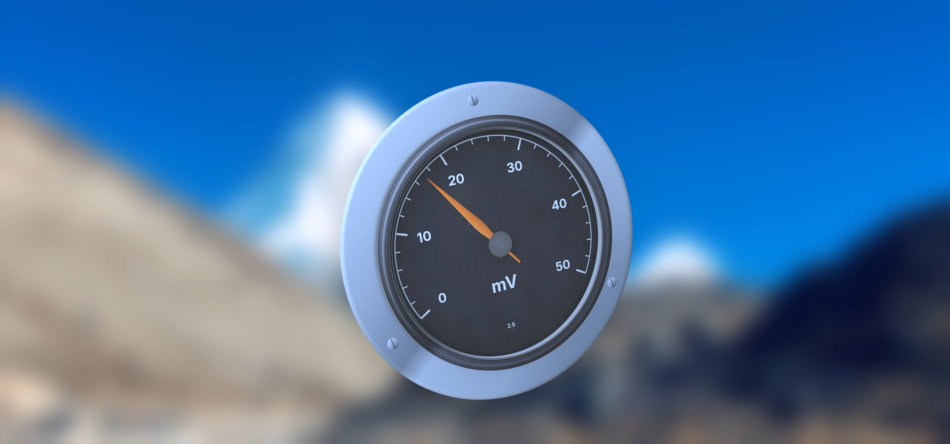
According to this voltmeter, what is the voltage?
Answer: 17 mV
